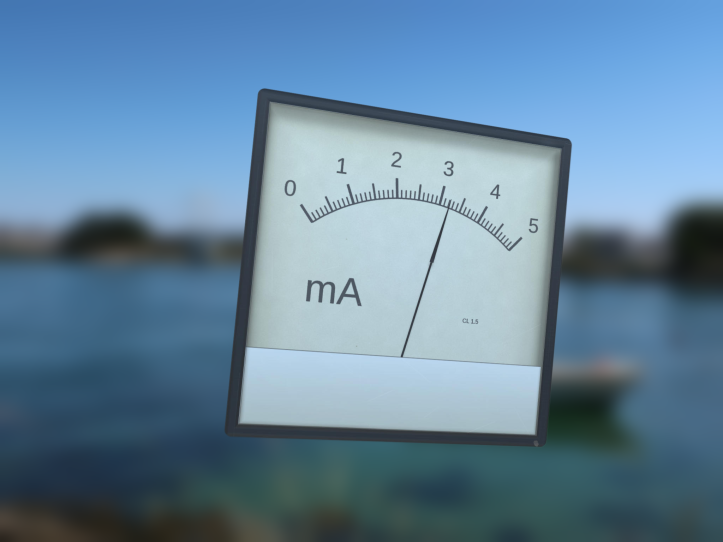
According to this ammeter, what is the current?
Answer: 3.2 mA
